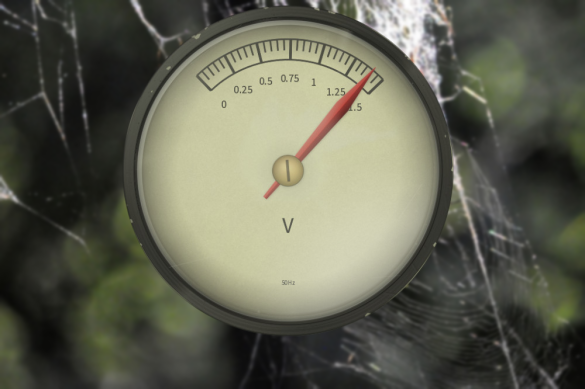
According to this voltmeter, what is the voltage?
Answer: 1.4 V
